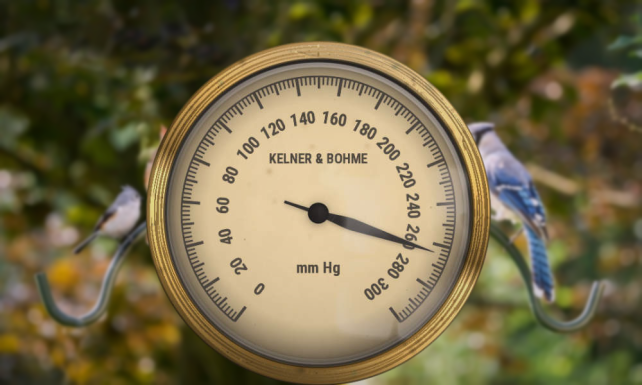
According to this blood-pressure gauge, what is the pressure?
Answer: 264 mmHg
